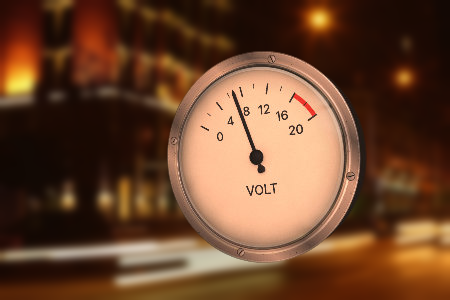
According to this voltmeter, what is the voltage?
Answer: 7 V
